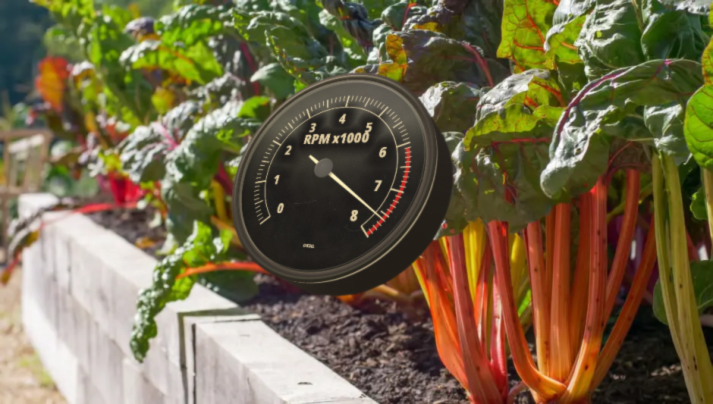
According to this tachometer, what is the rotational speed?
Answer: 7600 rpm
